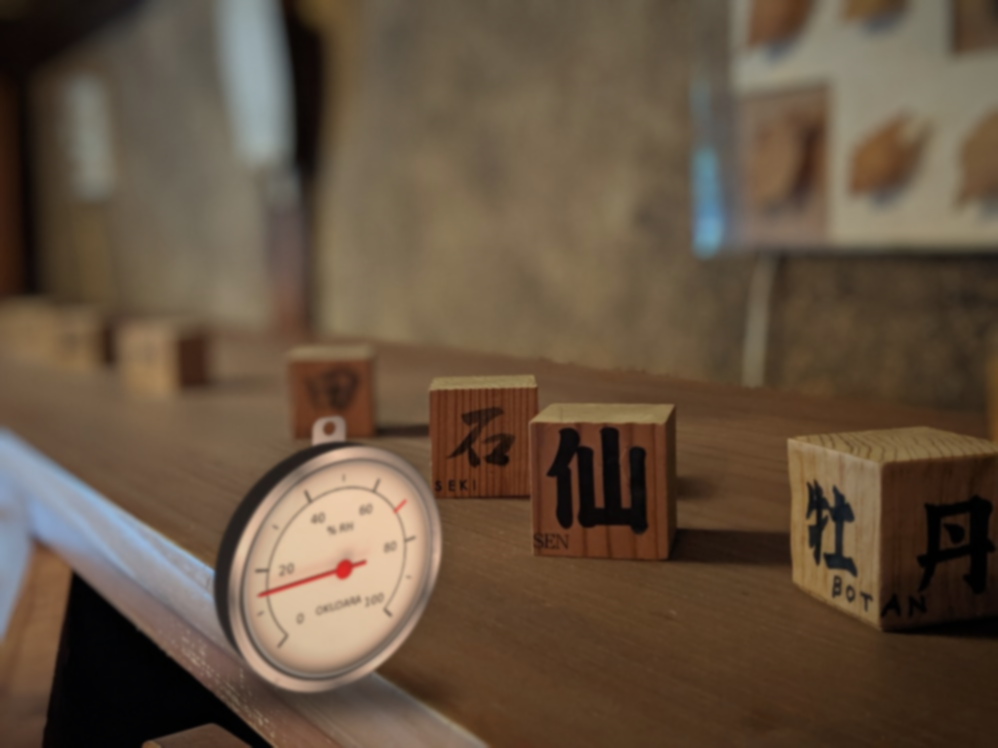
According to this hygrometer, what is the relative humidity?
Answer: 15 %
